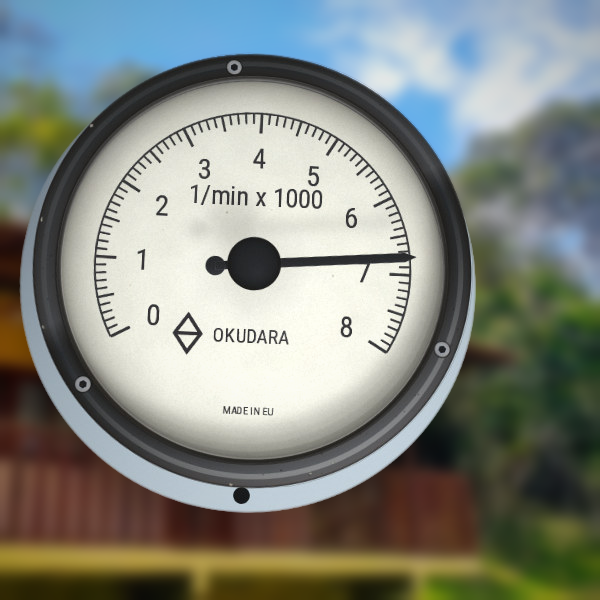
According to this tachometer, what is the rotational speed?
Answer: 6800 rpm
